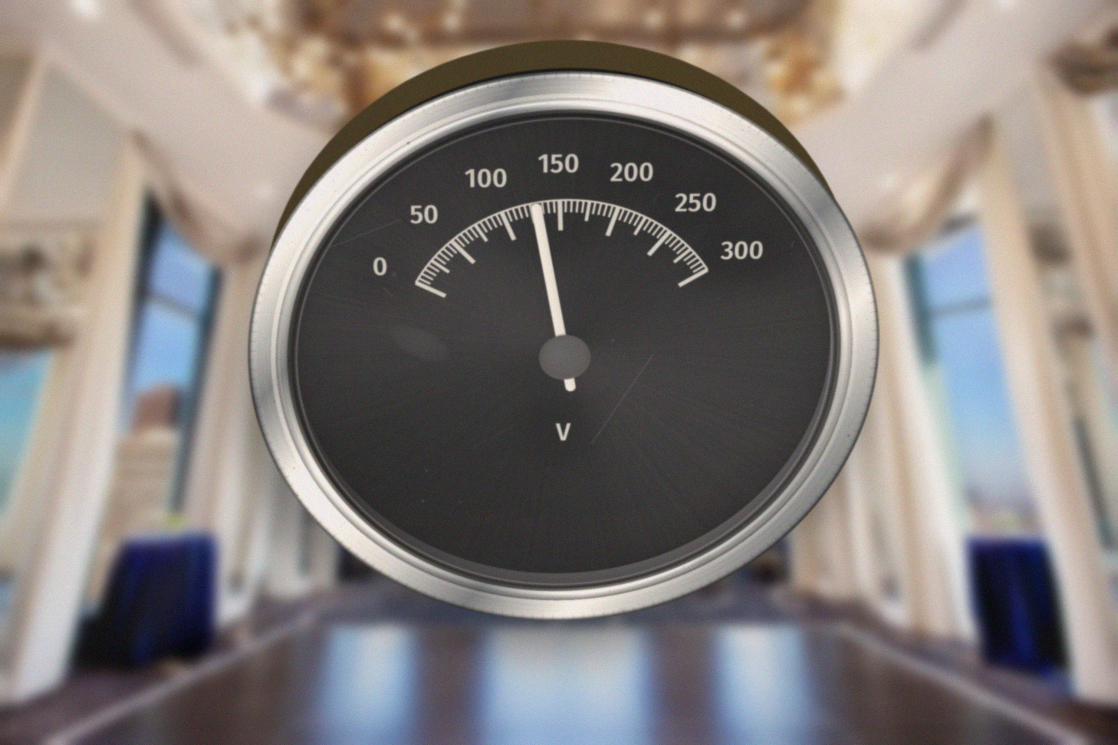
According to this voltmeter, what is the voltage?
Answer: 130 V
